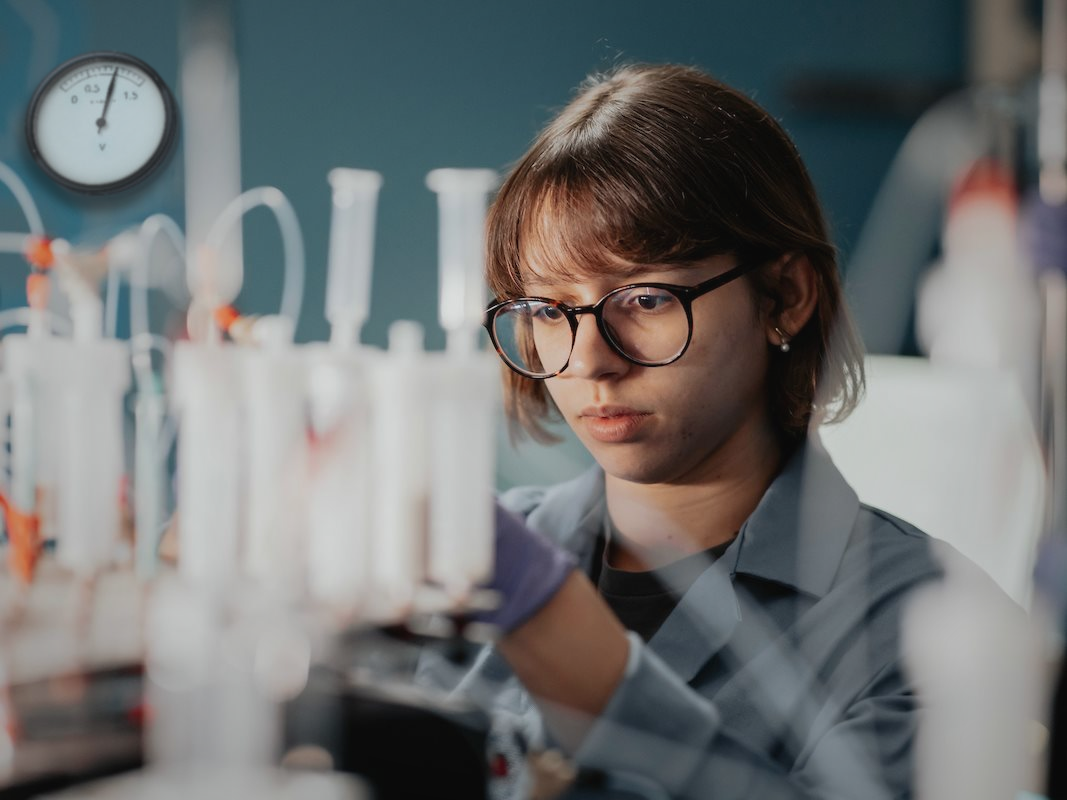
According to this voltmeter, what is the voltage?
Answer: 1 V
